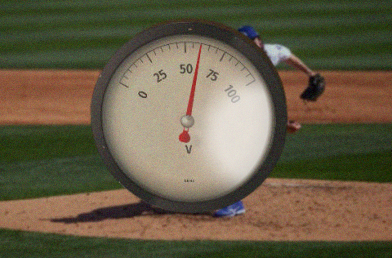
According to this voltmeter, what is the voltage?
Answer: 60 V
